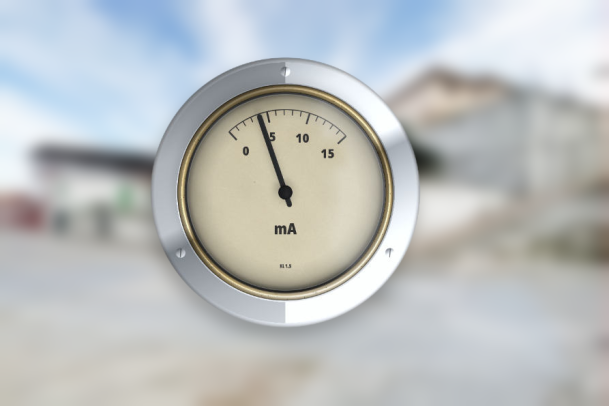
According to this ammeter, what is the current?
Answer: 4 mA
